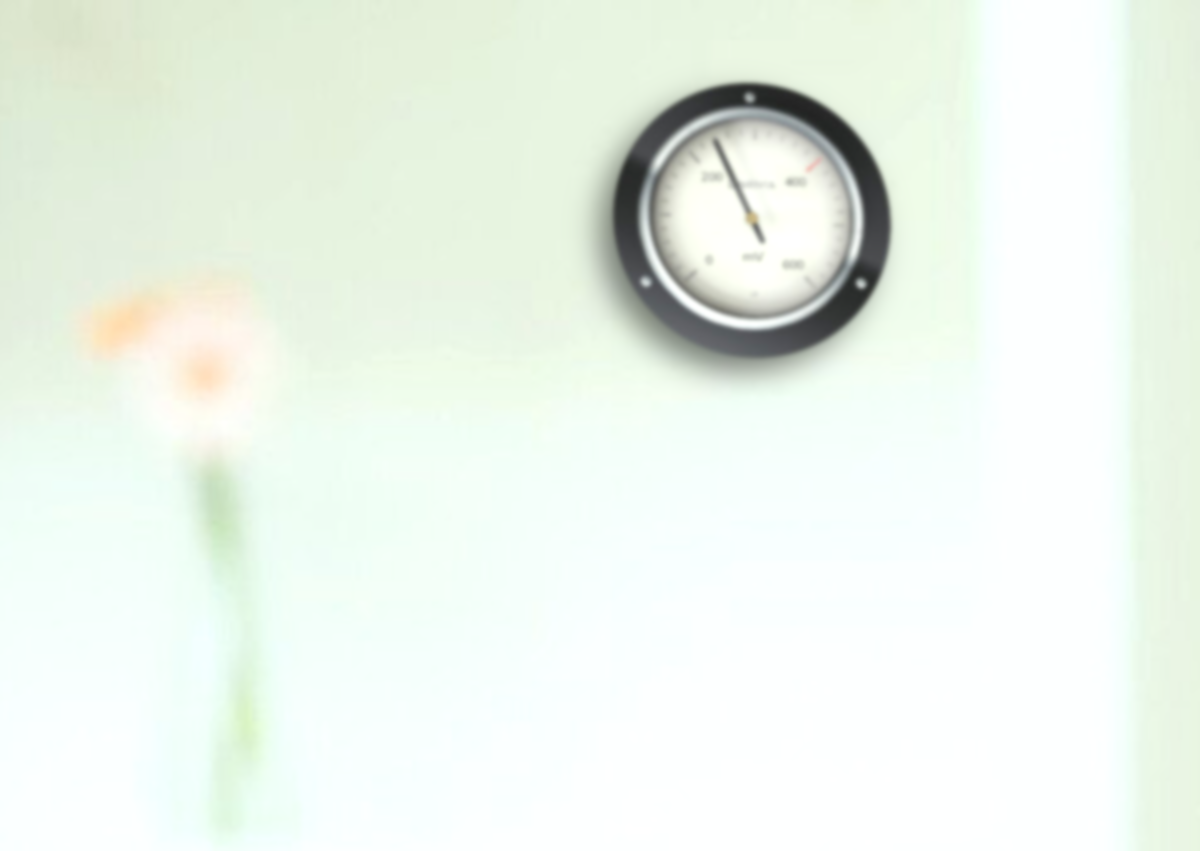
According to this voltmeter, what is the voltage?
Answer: 240 mV
